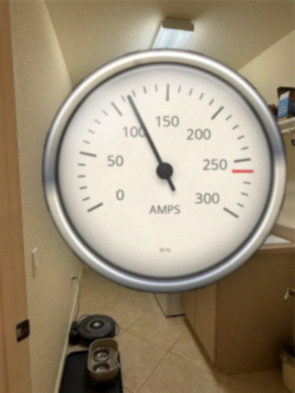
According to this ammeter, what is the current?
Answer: 115 A
